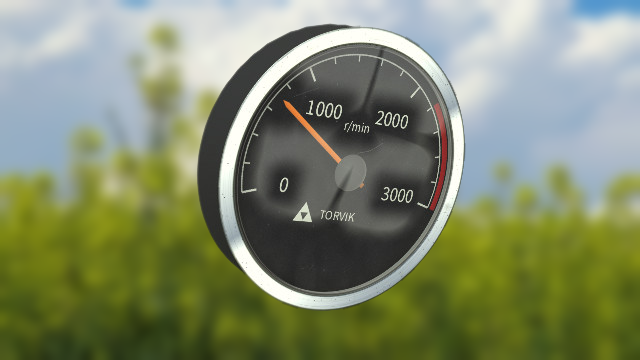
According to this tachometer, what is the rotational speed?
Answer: 700 rpm
